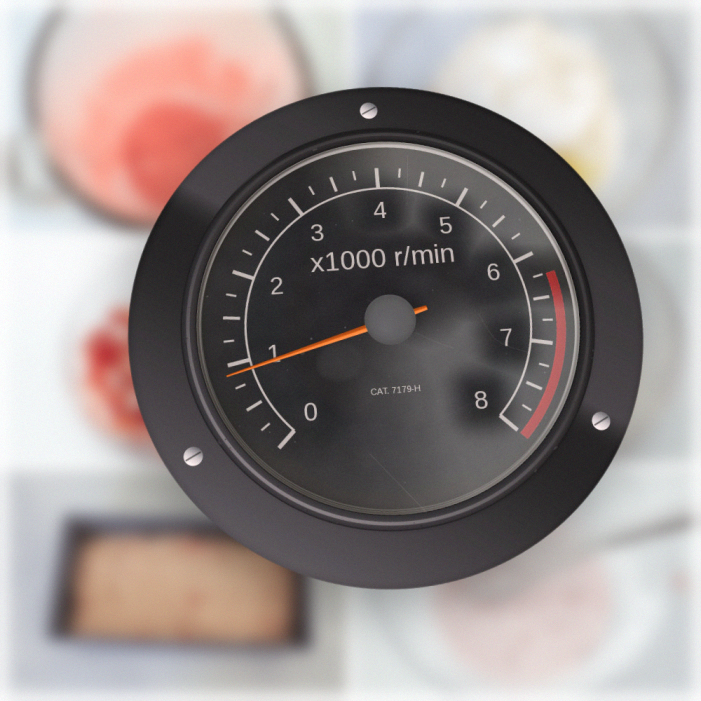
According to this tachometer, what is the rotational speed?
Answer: 875 rpm
